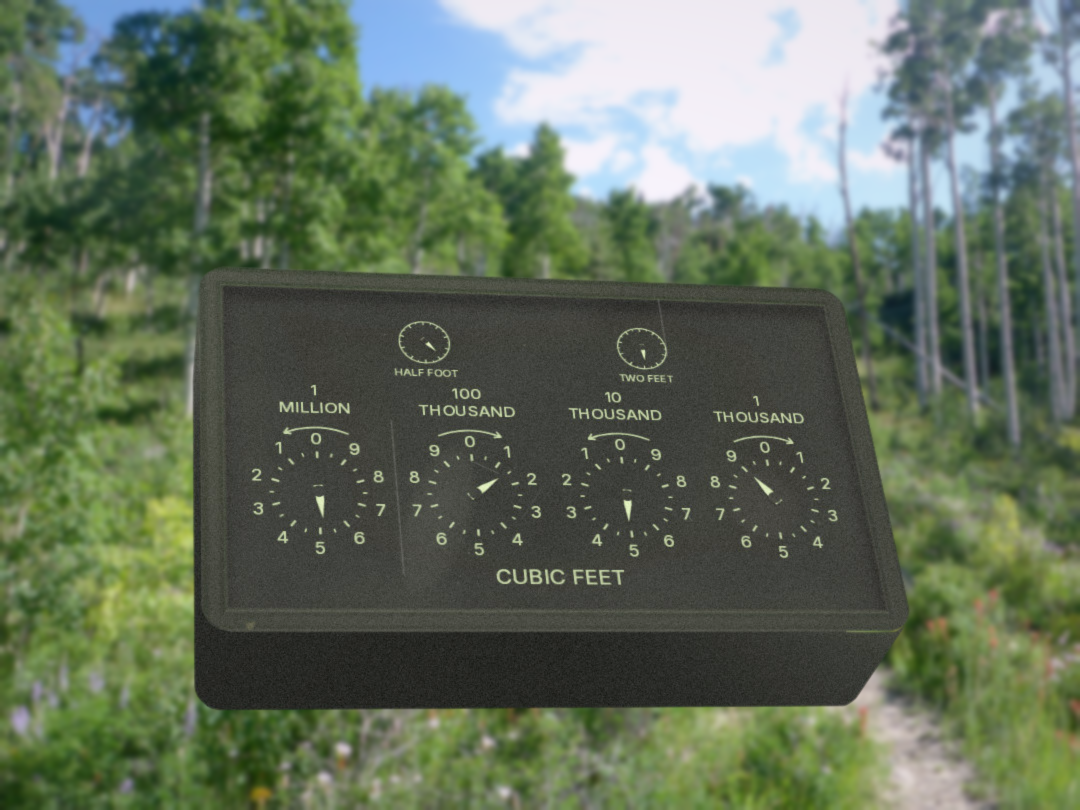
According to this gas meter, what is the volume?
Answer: 514900 ft³
